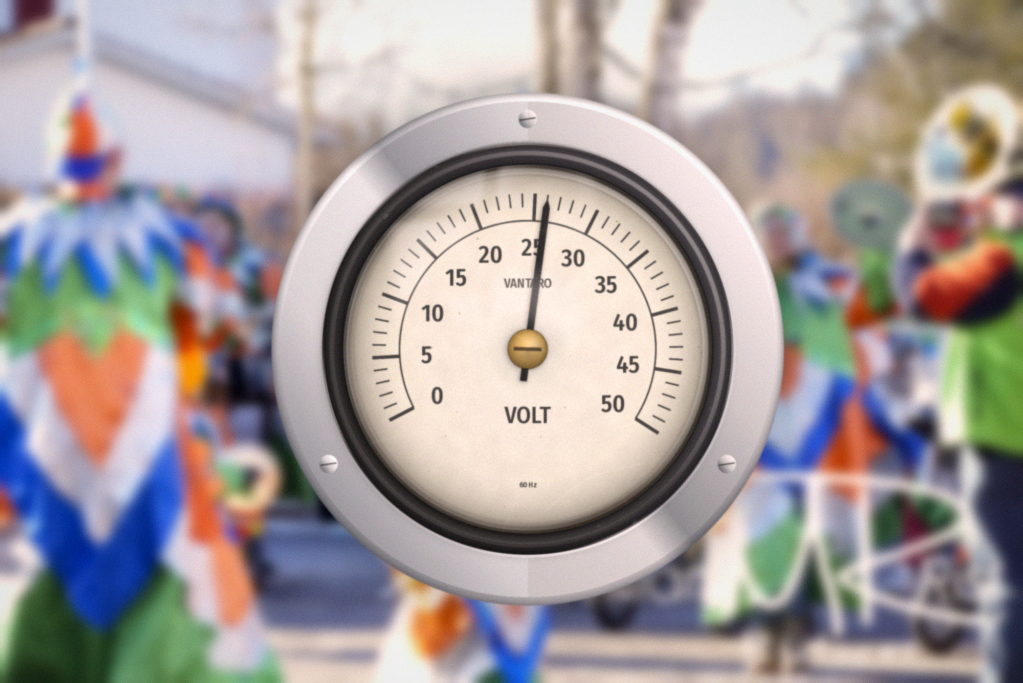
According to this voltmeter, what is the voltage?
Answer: 26 V
